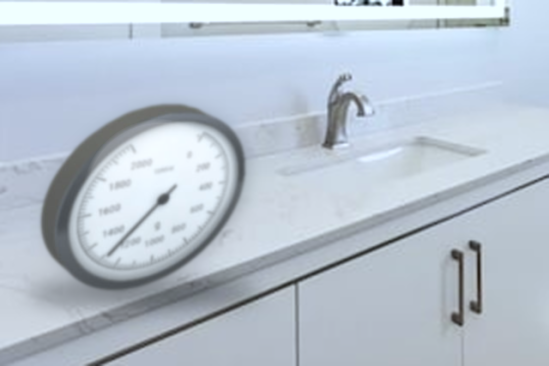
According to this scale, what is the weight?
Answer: 1300 g
